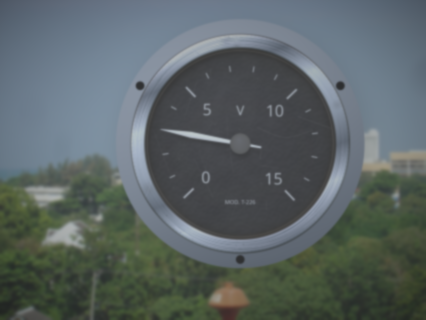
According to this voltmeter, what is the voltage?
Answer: 3 V
